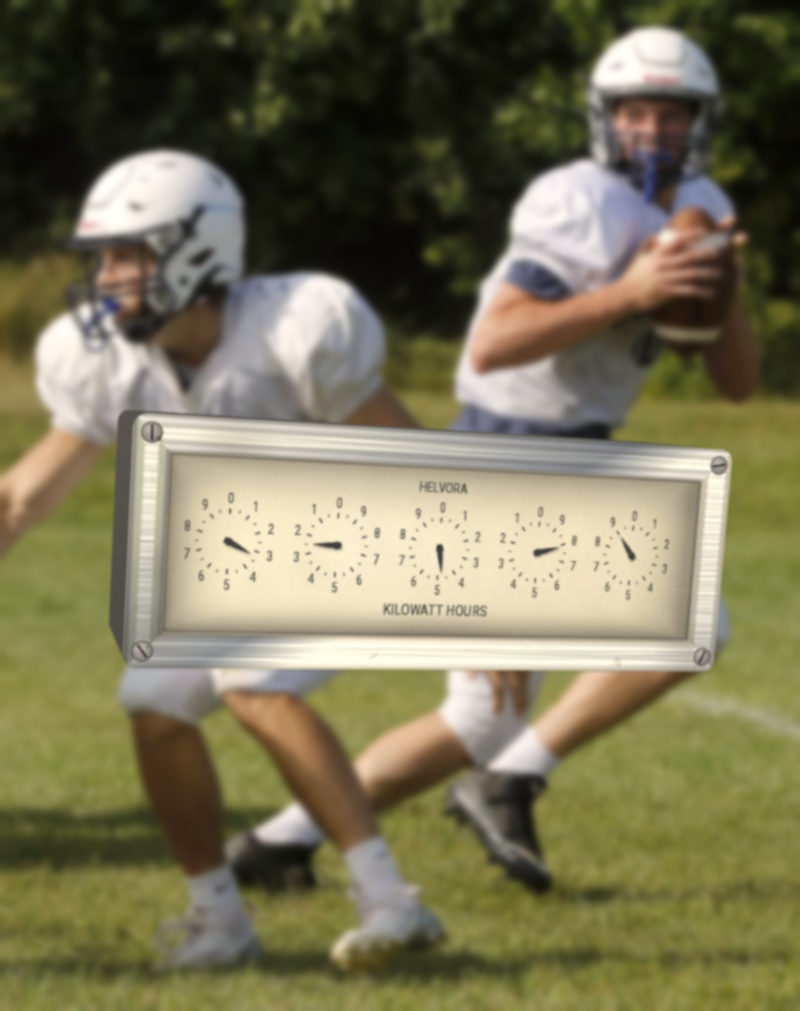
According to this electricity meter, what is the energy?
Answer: 32479 kWh
